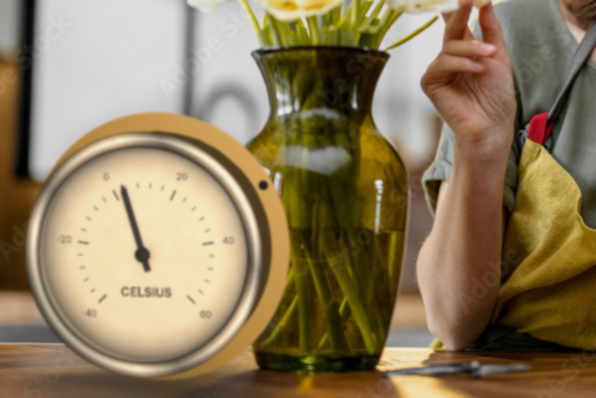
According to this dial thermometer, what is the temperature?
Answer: 4 °C
